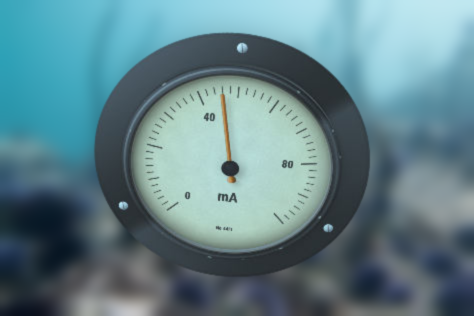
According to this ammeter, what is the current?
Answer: 46 mA
